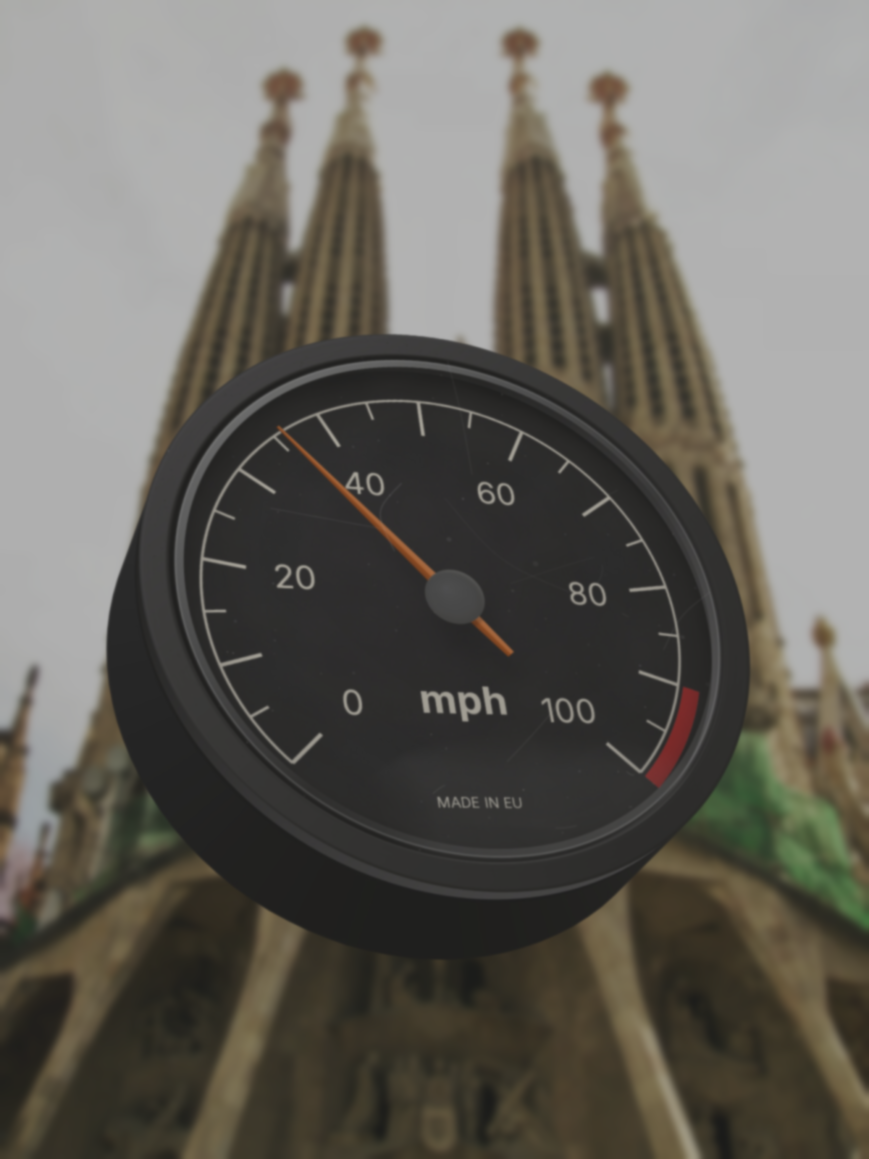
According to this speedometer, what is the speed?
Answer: 35 mph
